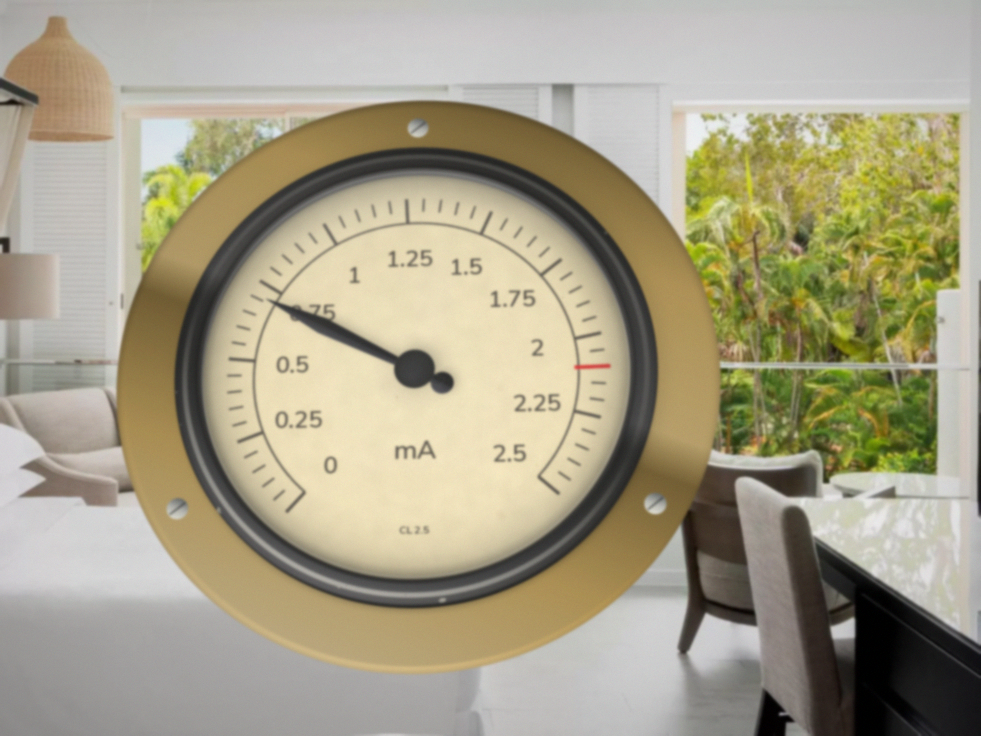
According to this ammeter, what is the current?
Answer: 0.7 mA
